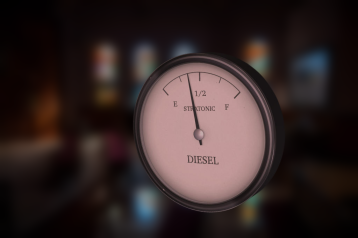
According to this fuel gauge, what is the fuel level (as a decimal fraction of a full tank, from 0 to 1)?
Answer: 0.375
